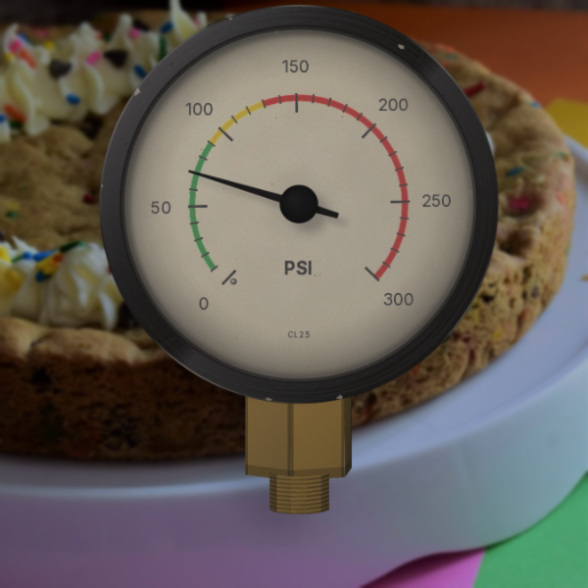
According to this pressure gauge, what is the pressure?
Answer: 70 psi
